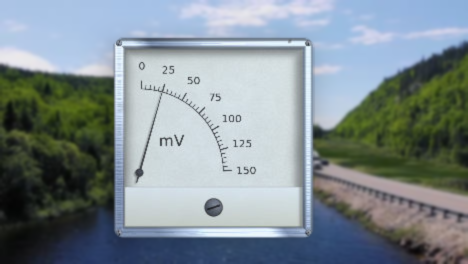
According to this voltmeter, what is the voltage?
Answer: 25 mV
